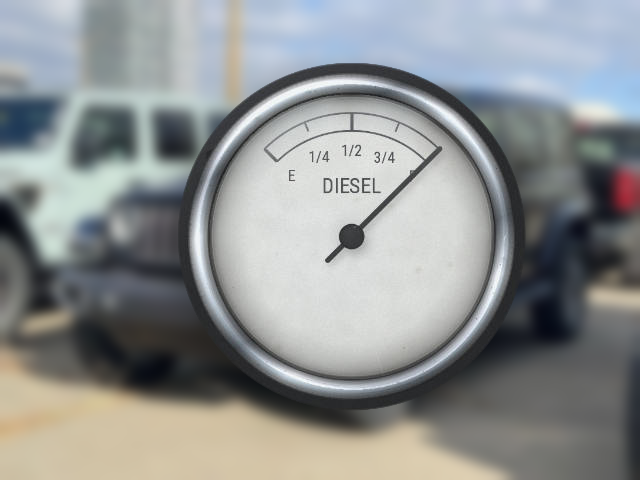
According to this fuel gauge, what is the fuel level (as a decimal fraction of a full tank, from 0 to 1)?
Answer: 1
